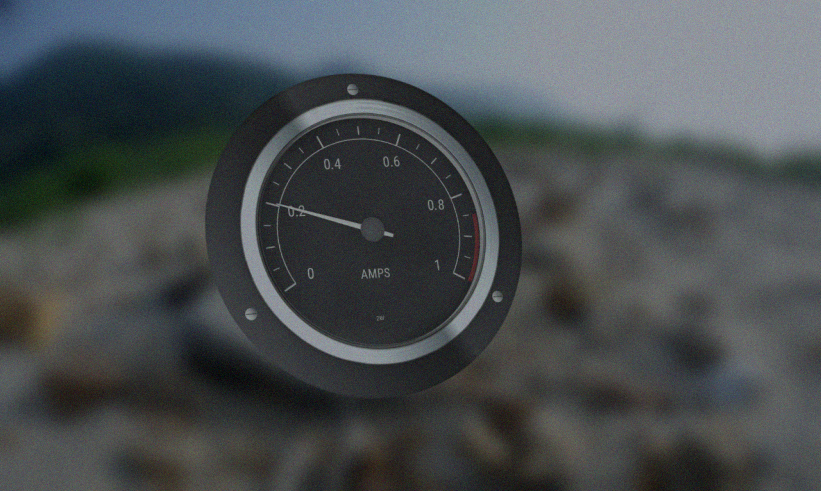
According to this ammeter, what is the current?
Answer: 0.2 A
